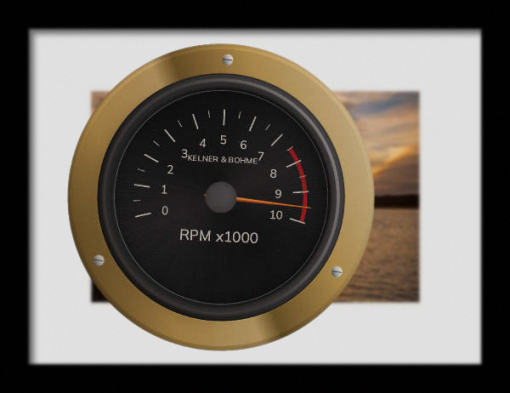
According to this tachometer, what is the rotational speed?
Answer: 9500 rpm
